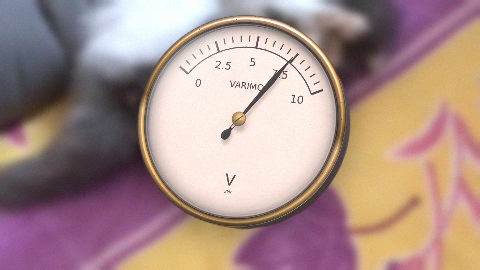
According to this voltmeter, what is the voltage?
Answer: 7.5 V
